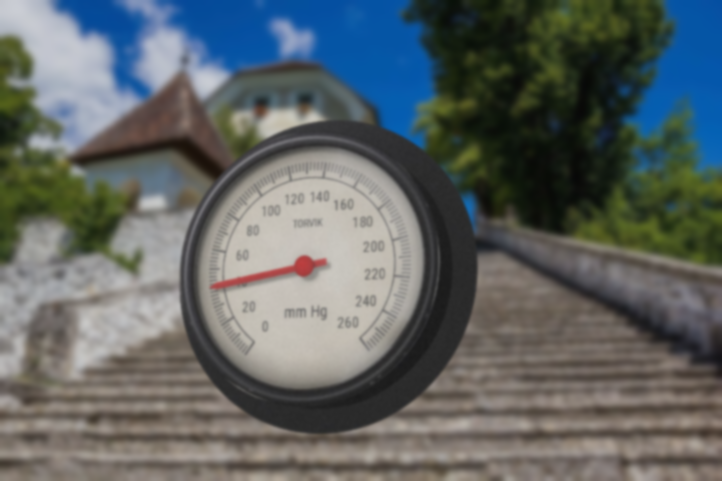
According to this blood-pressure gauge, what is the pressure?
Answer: 40 mmHg
